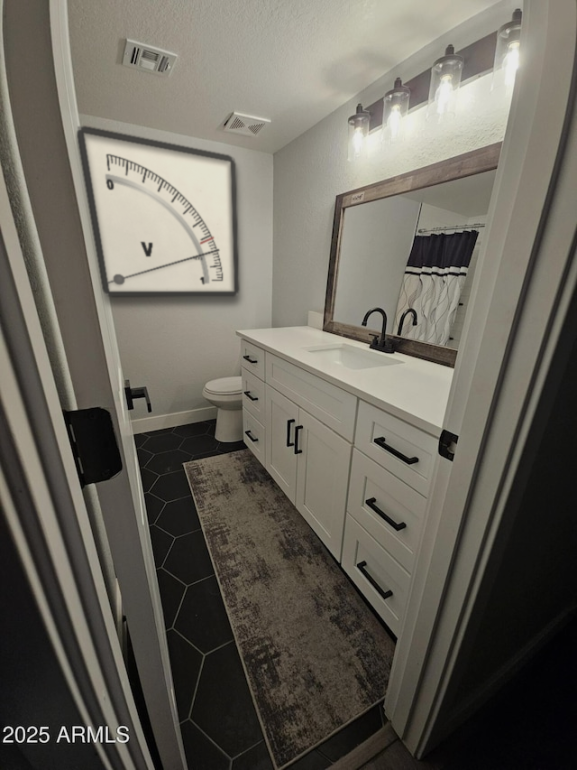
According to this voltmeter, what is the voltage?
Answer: 0.8 V
